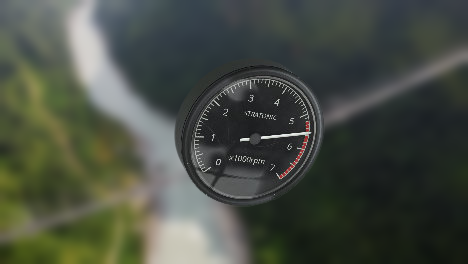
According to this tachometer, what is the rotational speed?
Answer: 5500 rpm
